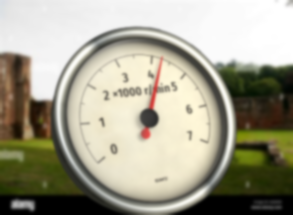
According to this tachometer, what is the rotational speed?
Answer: 4250 rpm
